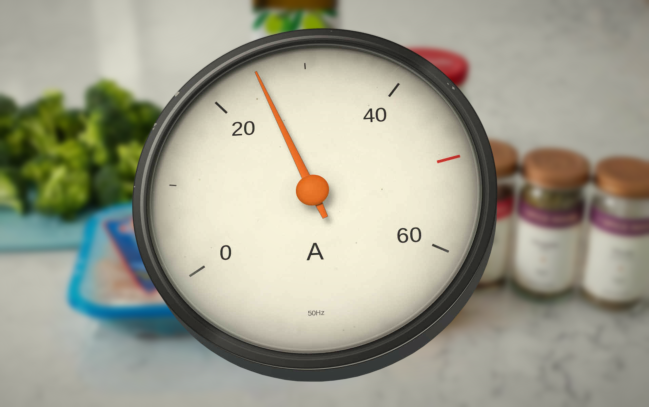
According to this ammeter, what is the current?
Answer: 25 A
